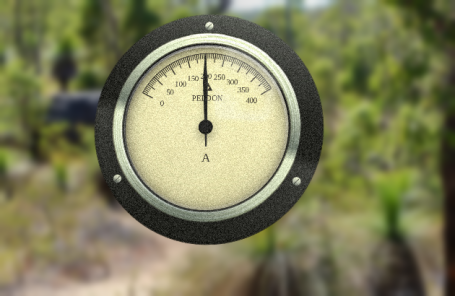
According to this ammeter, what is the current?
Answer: 200 A
